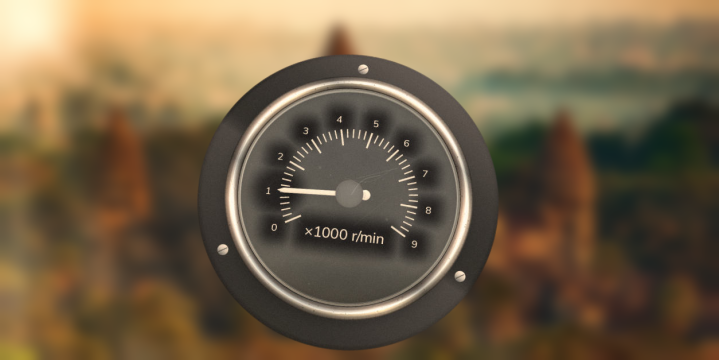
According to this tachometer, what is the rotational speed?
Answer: 1000 rpm
